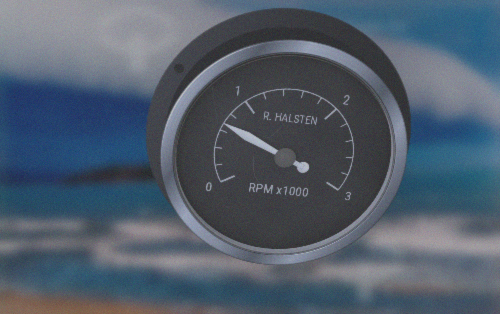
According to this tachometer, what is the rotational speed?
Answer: 700 rpm
